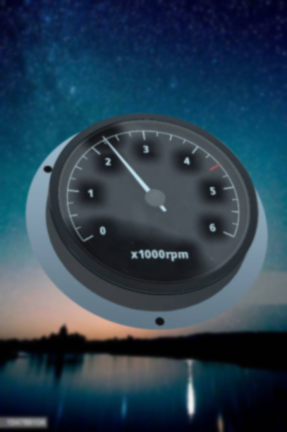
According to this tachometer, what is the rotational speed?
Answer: 2250 rpm
